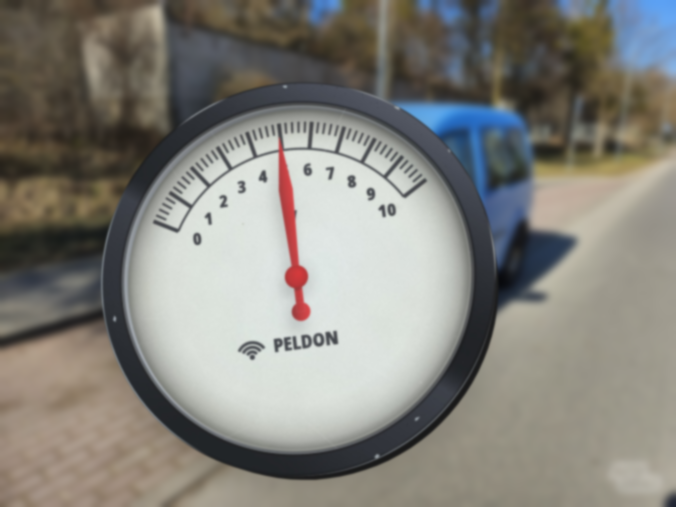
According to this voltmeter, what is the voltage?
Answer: 5 V
